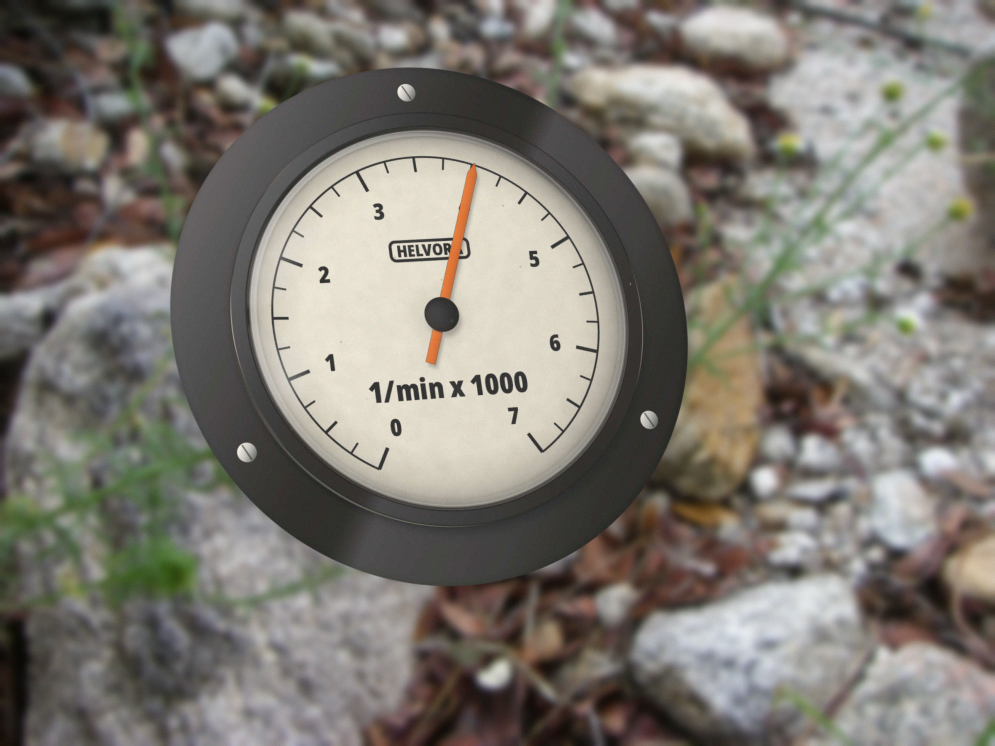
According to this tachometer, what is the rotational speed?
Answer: 4000 rpm
